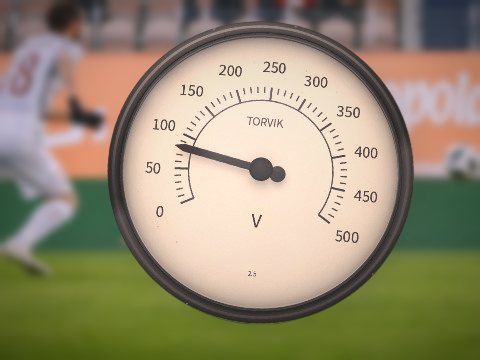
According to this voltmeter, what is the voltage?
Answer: 80 V
